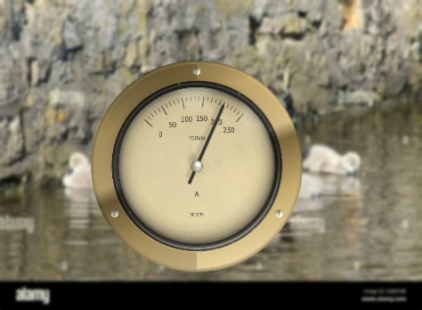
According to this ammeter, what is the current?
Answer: 200 A
